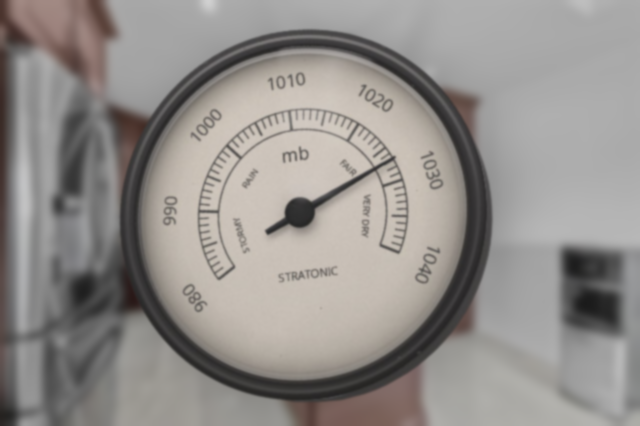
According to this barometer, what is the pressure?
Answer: 1027 mbar
